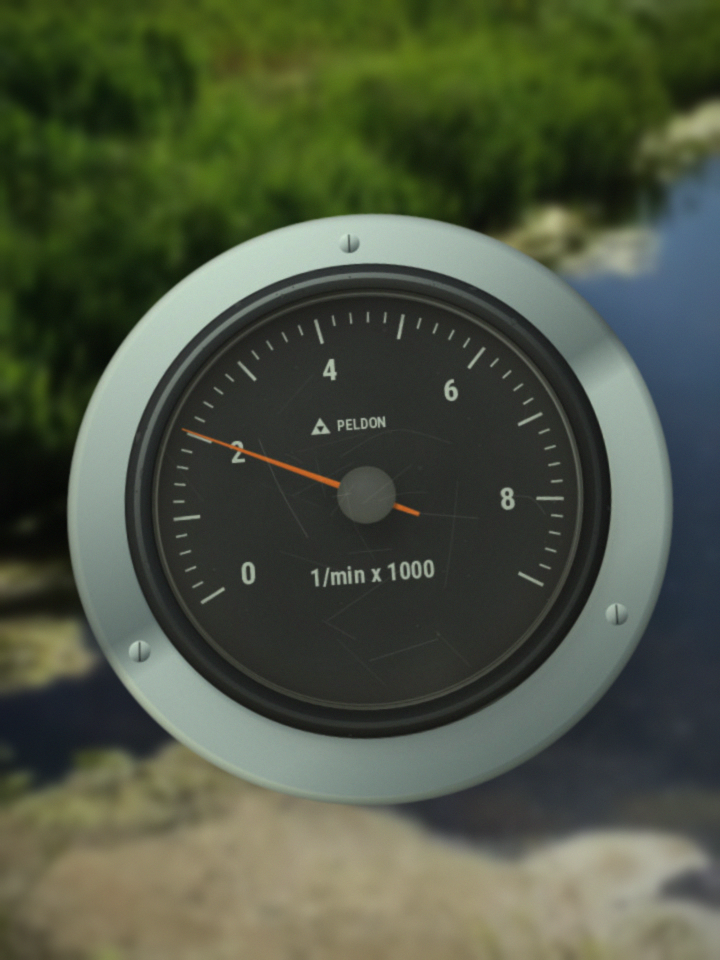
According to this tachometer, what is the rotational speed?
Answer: 2000 rpm
